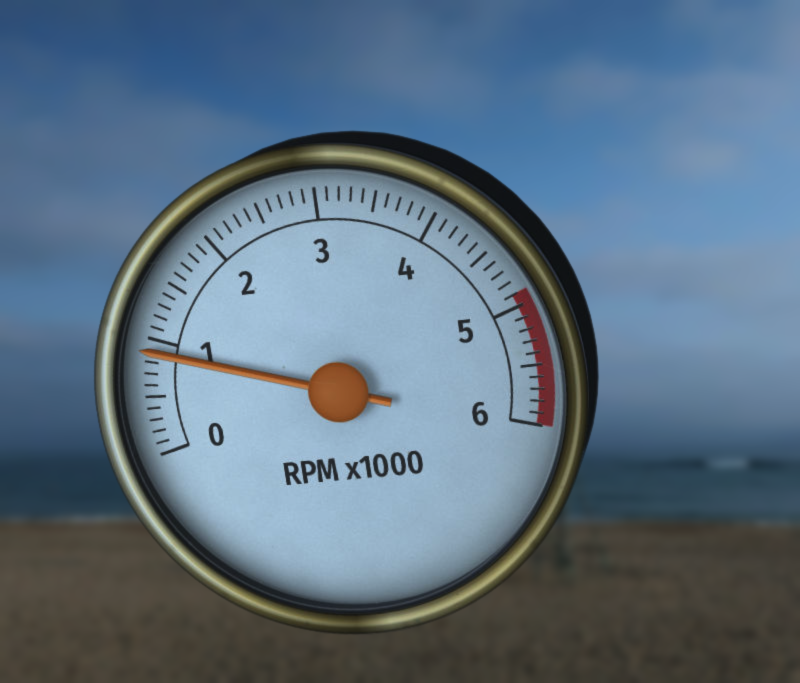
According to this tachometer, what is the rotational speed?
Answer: 900 rpm
